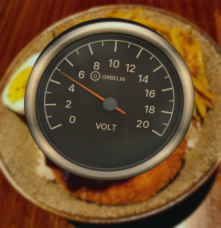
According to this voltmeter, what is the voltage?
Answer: 5 V
